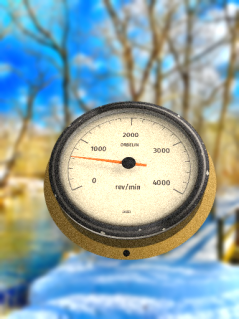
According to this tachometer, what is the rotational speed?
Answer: 600 rpm
